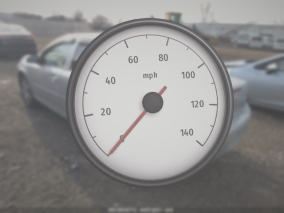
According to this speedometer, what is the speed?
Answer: 0 mph
